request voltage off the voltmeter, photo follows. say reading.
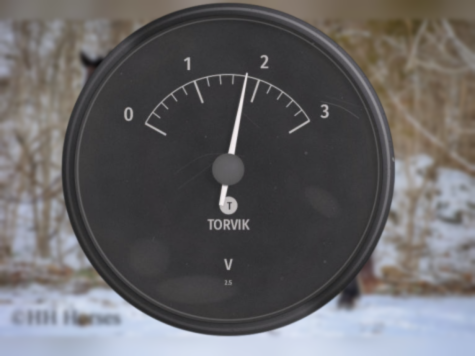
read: 1.8 V
